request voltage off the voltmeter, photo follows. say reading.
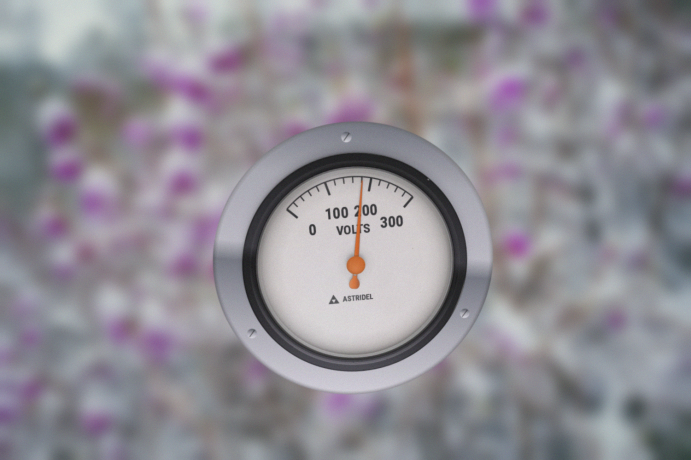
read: 180 V
